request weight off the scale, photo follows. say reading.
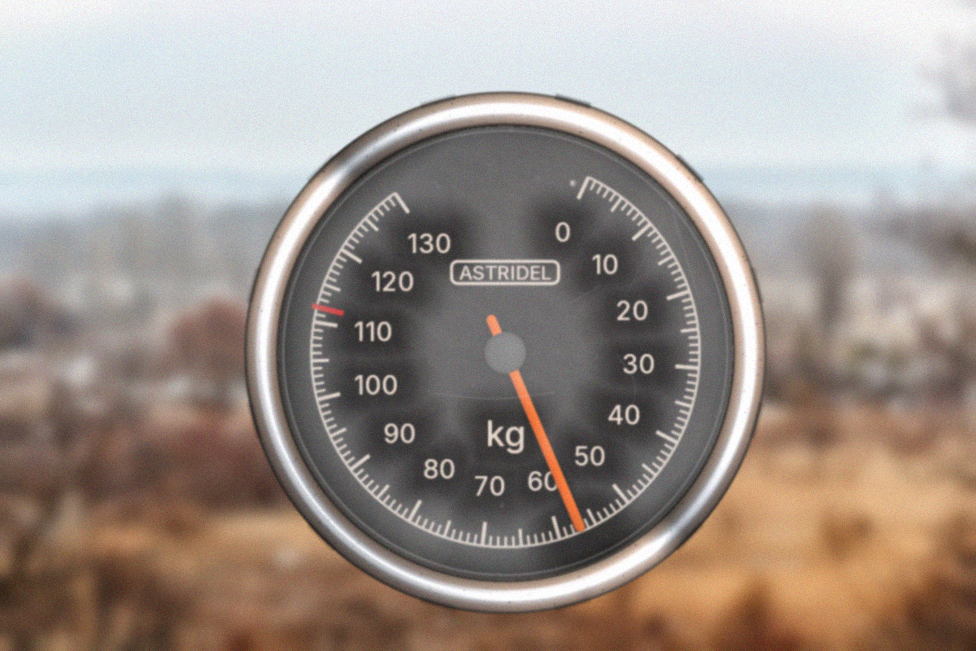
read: 57 kg
